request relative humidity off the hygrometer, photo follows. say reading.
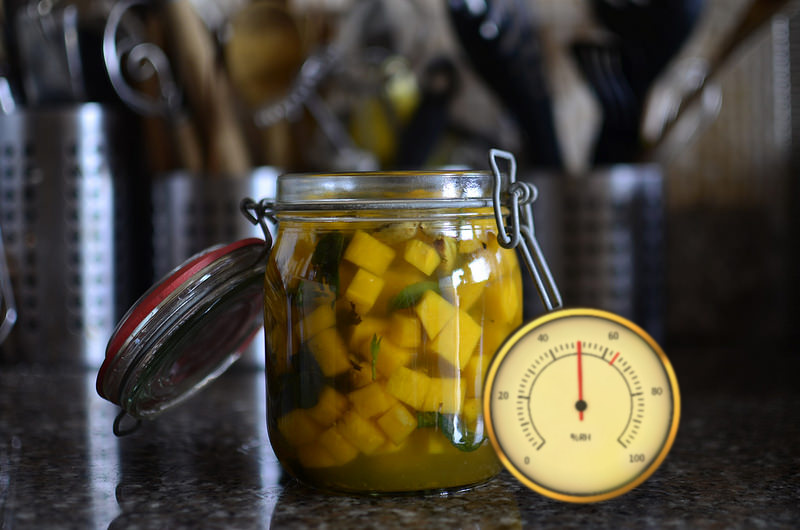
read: 50 %
